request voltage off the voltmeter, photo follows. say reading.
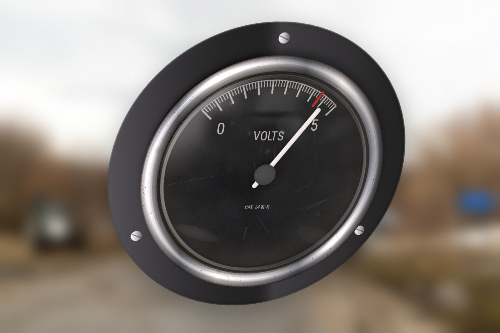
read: 4.5 V
